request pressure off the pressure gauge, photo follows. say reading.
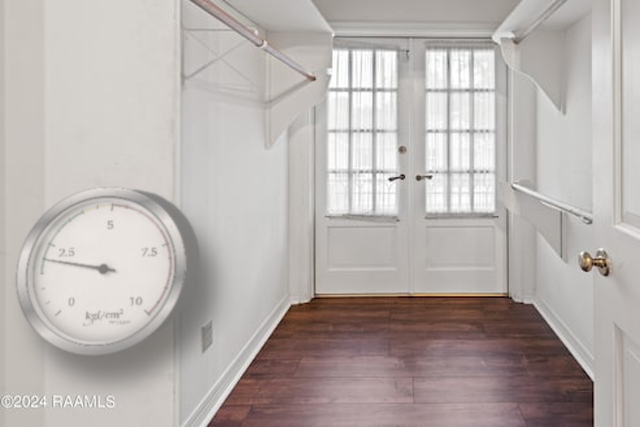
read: 2 kg/cm²
